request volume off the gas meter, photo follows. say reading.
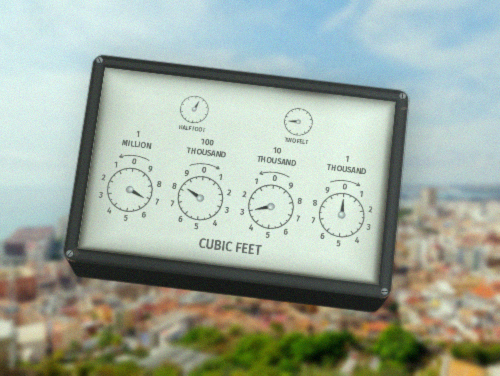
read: 683000 ft³
